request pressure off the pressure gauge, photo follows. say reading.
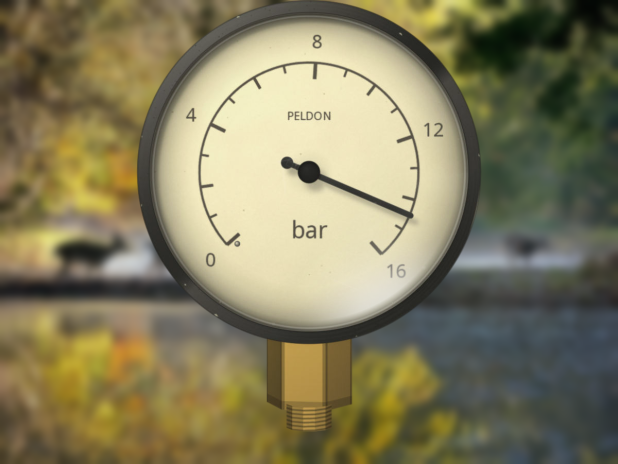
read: 14.5 bar
